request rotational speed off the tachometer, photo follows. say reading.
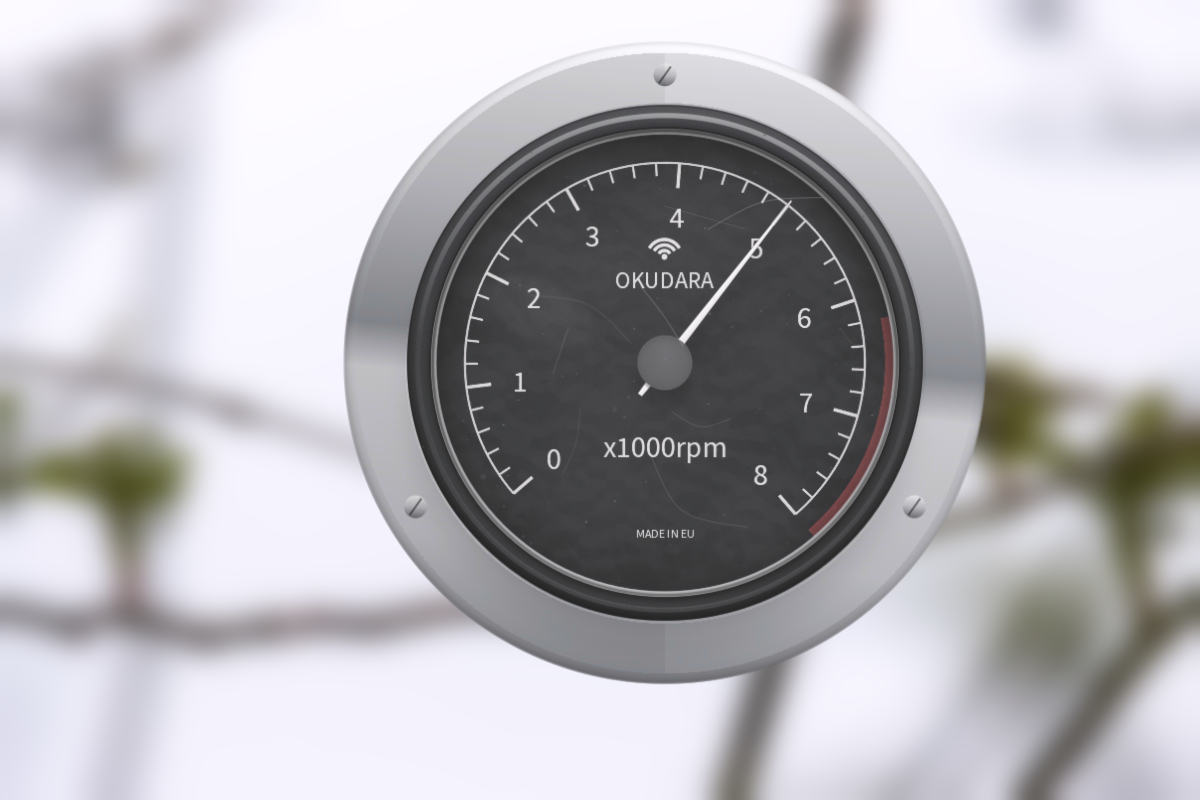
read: 5000 rpm
